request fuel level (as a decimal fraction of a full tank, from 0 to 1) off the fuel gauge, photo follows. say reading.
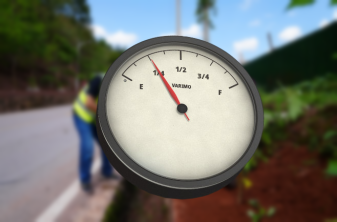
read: 0.25
